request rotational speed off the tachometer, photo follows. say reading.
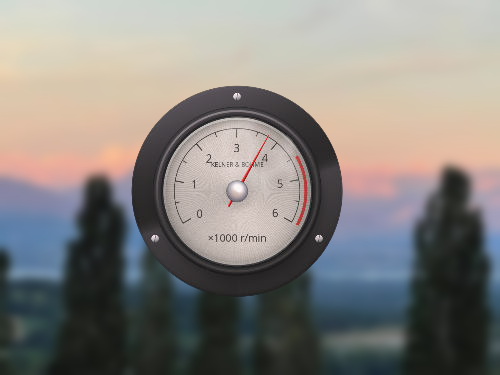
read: 3750 rpm
